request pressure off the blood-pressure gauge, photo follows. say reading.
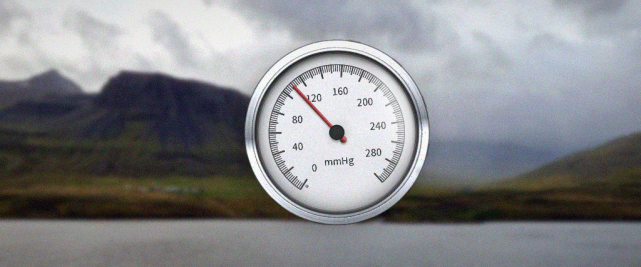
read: 110 mmHg
